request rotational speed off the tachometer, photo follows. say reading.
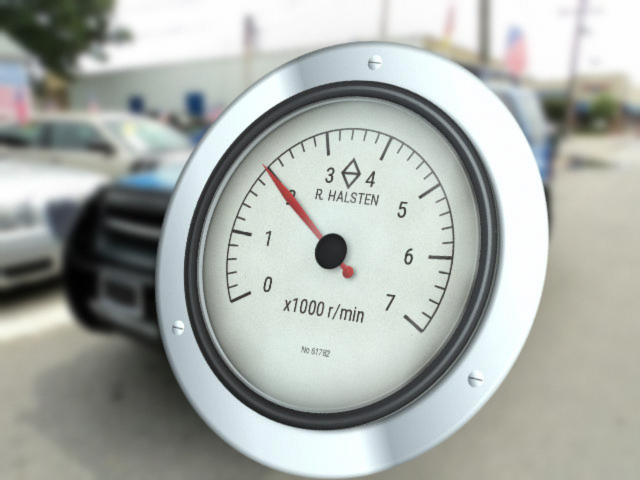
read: 2000 rpm
